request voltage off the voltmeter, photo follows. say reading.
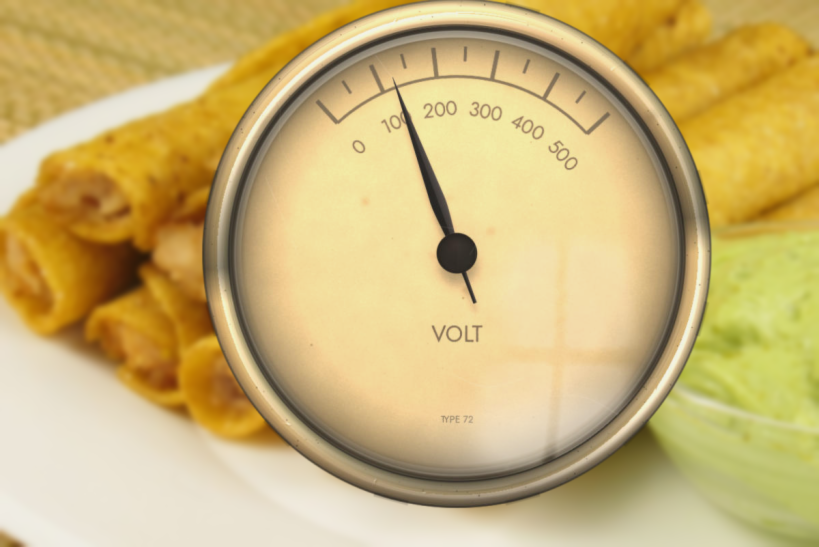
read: 125 V
